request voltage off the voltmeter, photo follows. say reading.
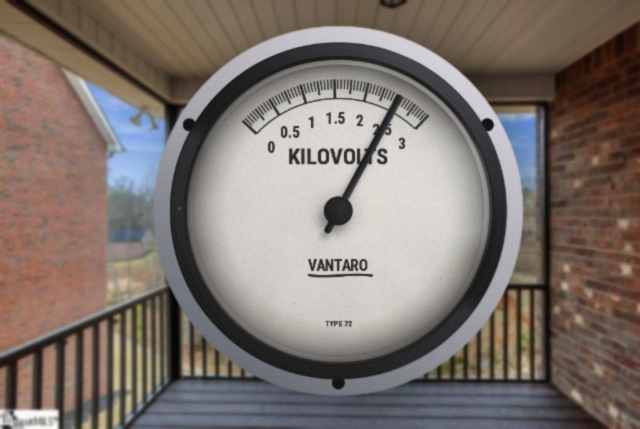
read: 2.5 kV
